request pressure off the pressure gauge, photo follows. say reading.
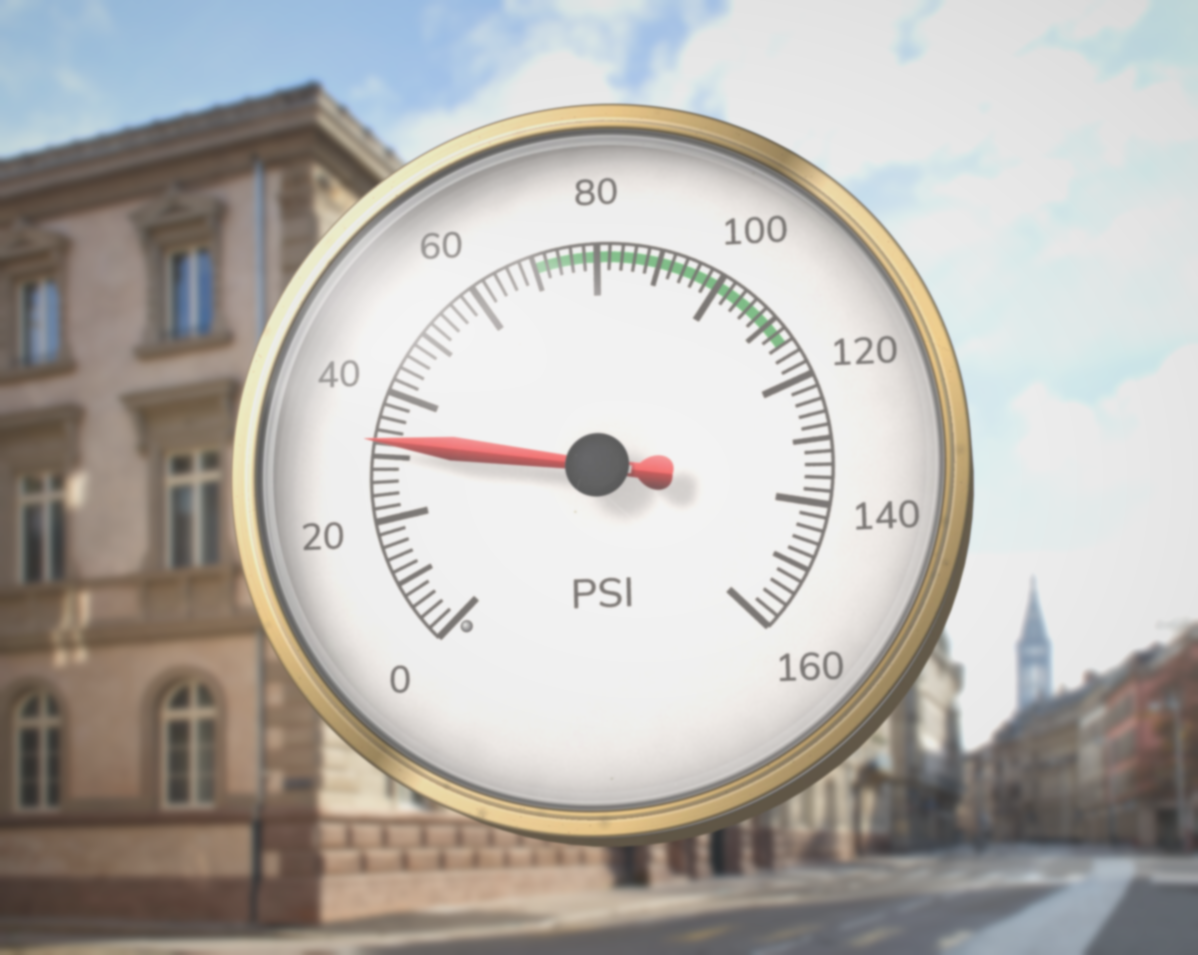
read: 32 psi
